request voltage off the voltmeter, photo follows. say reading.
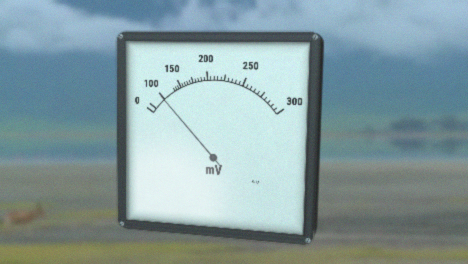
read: 100 mV
